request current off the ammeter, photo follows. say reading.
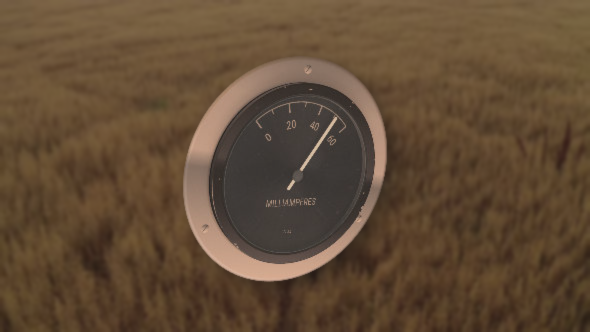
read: 50 mA
